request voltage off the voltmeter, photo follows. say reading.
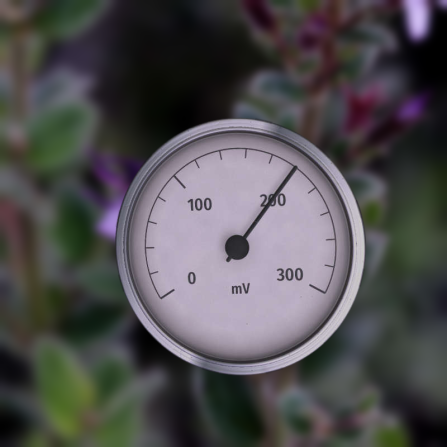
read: 200 mV
